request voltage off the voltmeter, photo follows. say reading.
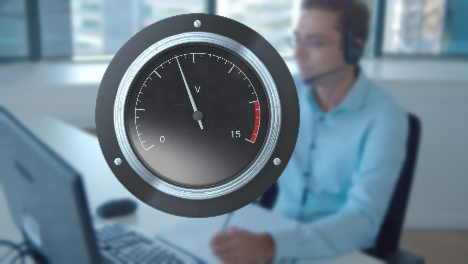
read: 6.5 V
